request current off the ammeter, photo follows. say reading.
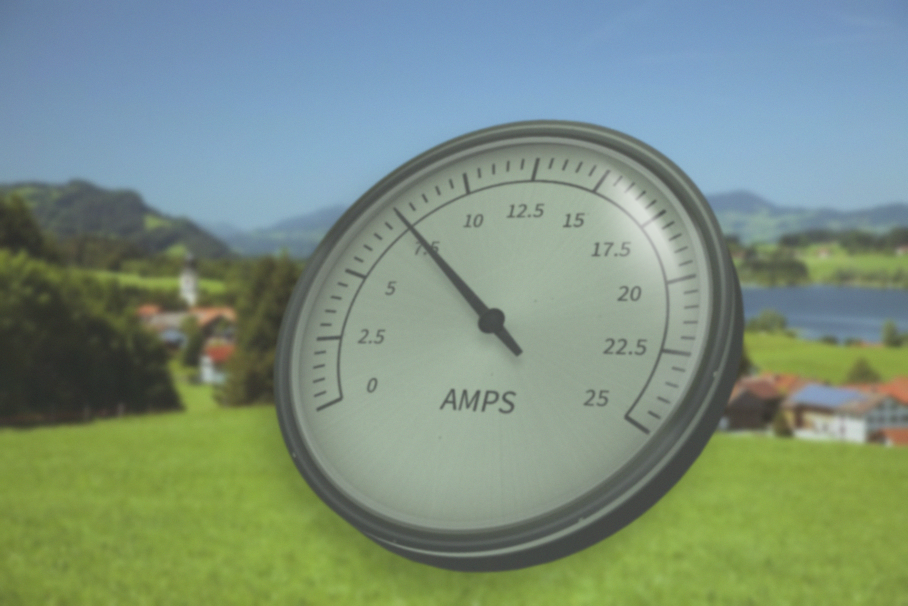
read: 7.5 A
